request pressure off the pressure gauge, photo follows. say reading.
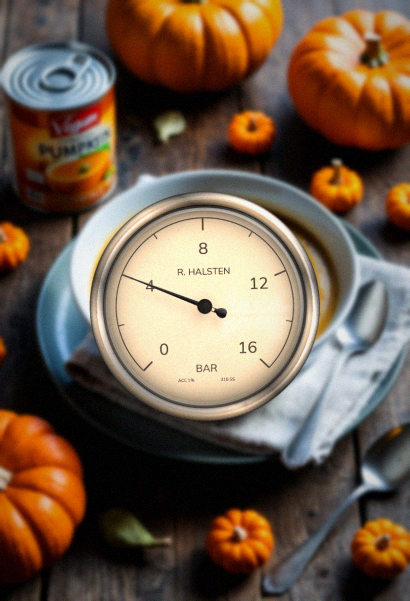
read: 4 bar
